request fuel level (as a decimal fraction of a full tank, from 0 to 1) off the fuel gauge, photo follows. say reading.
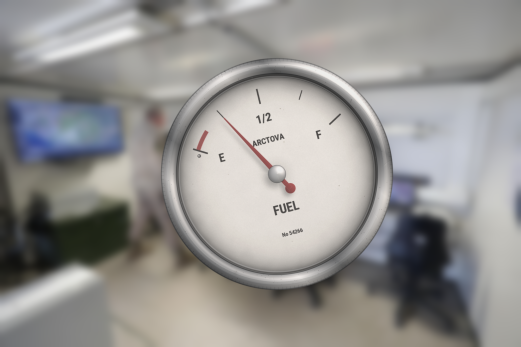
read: 0.25
